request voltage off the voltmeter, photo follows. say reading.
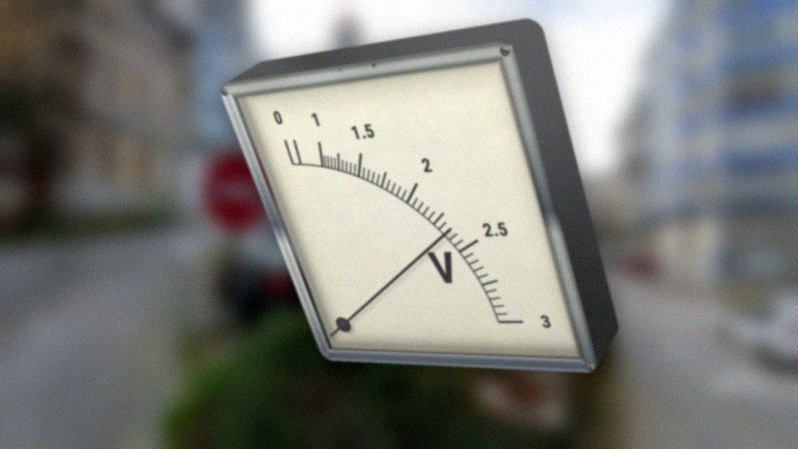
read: 2.35 V
